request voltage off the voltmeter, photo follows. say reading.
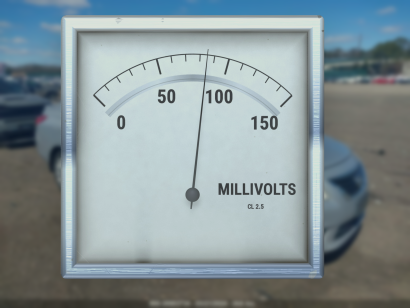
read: 85 mV
